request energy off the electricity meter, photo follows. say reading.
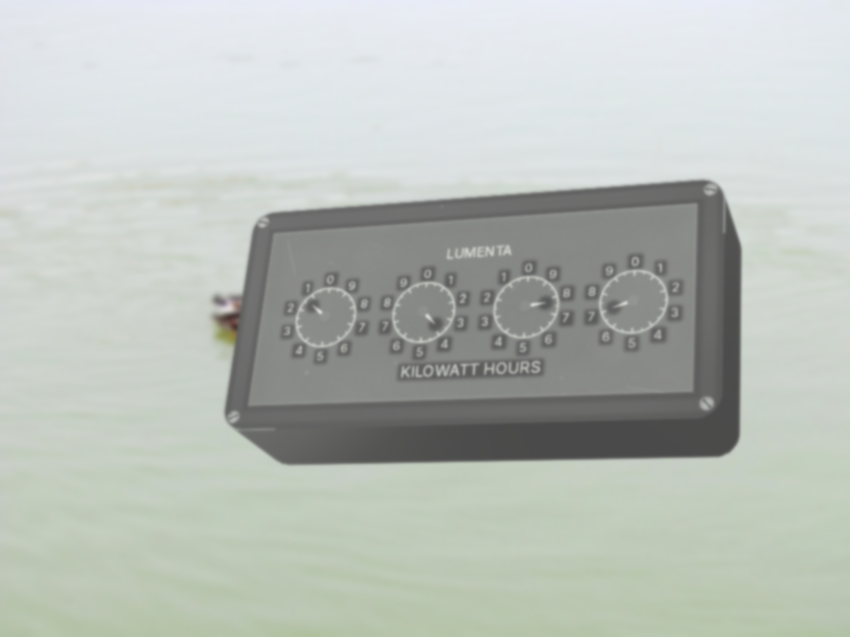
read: 1377 kWh
